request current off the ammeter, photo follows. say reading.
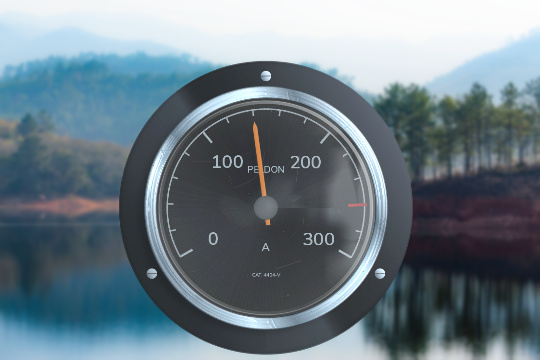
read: 140 A
